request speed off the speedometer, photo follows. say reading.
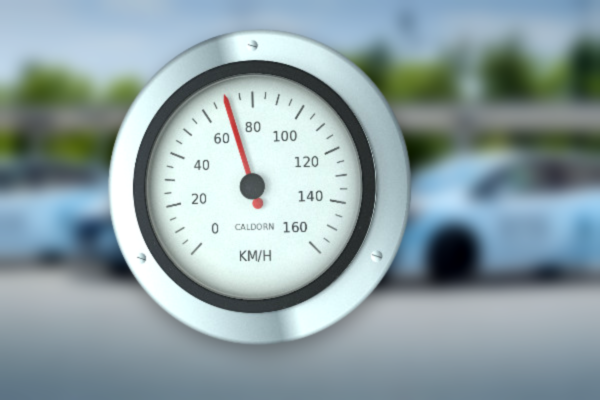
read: 70 km/h
